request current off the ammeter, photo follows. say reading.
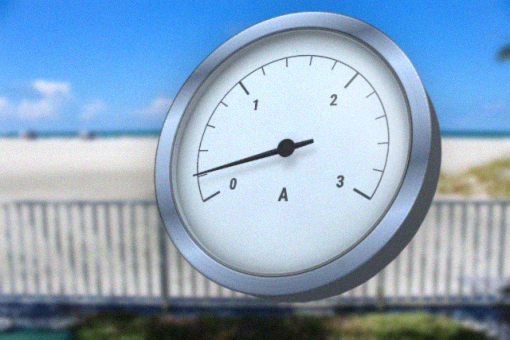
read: 0.2 A
